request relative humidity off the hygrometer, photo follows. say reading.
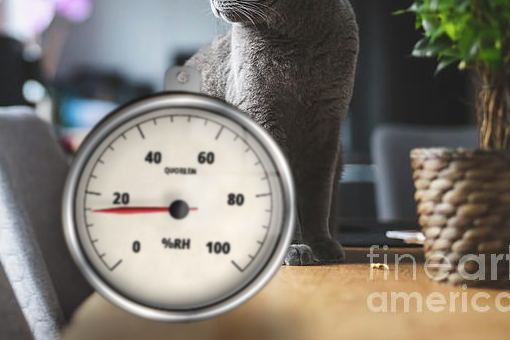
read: 16 %
